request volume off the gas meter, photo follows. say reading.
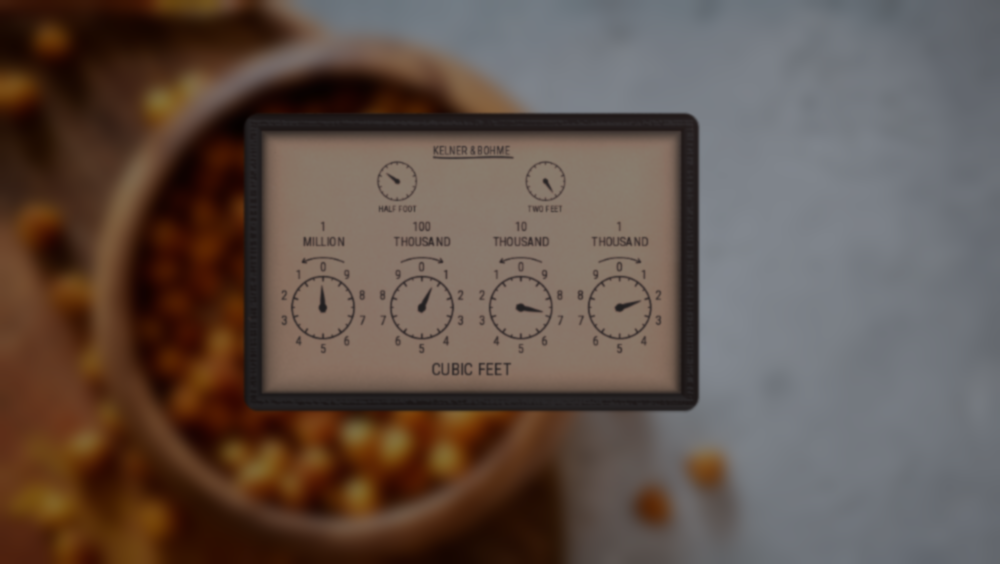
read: 7200 ft³
